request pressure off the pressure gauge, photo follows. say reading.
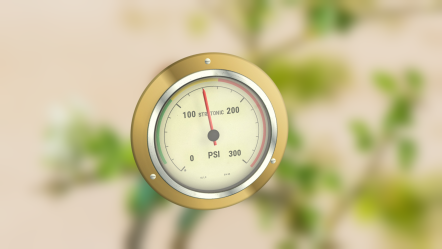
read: 140 psi
